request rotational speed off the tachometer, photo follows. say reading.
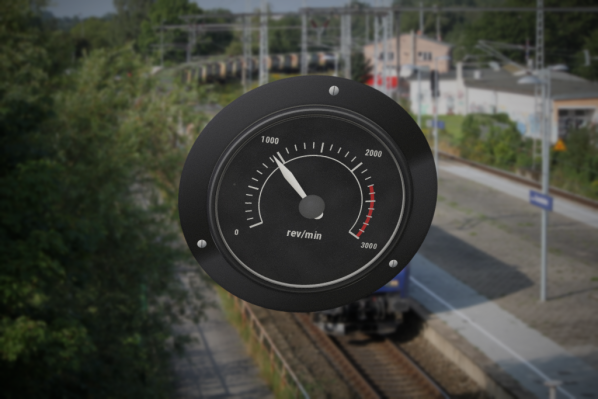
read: 950 rpm
